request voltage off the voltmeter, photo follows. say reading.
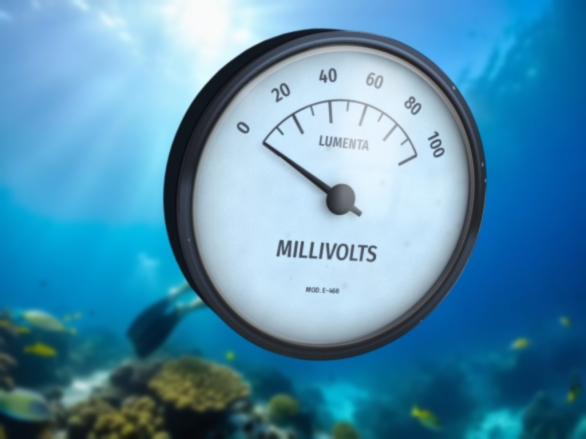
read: 0 mV
